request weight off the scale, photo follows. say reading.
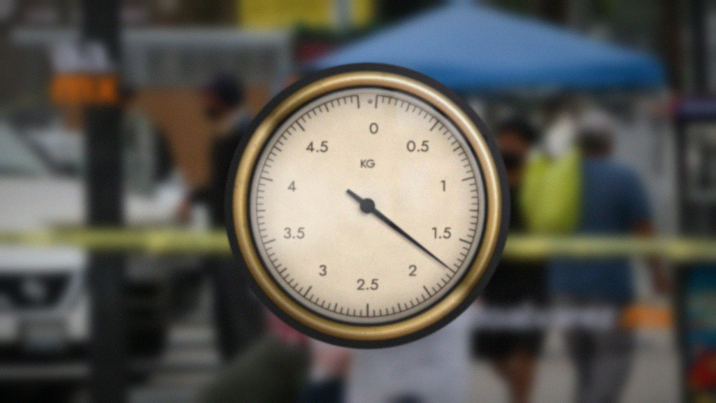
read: 1.75 kg
